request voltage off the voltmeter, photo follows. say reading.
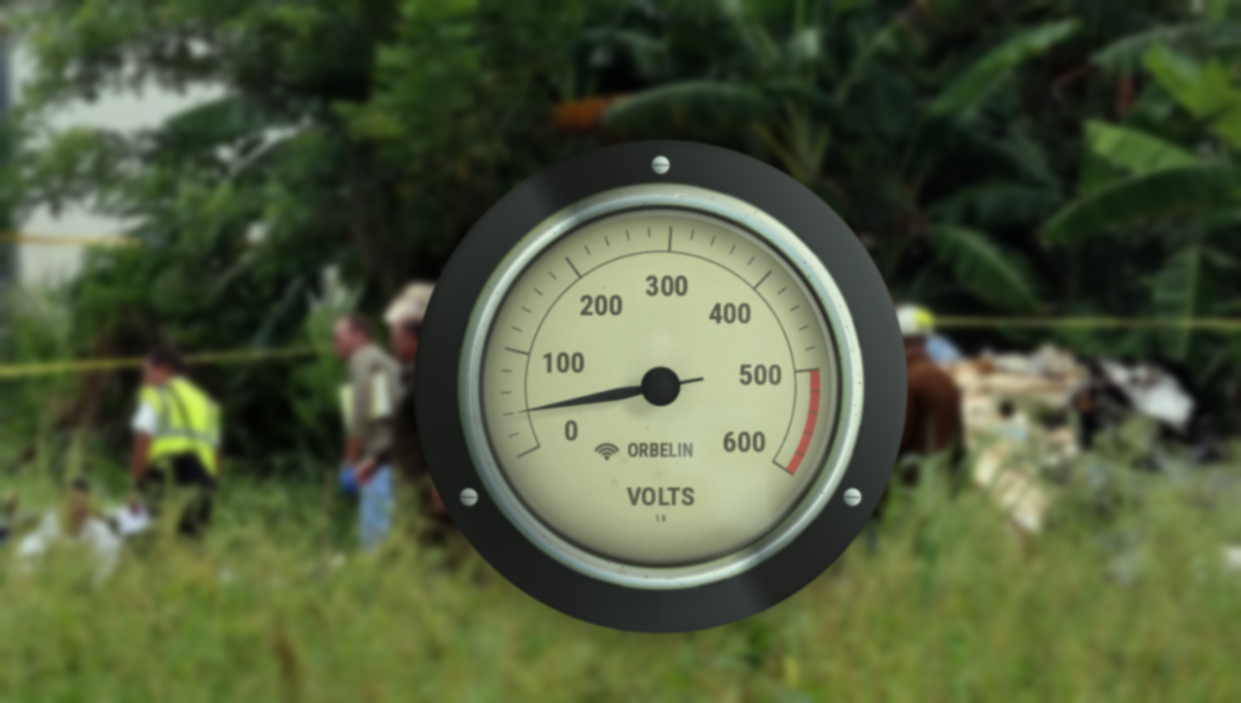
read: 40 V
